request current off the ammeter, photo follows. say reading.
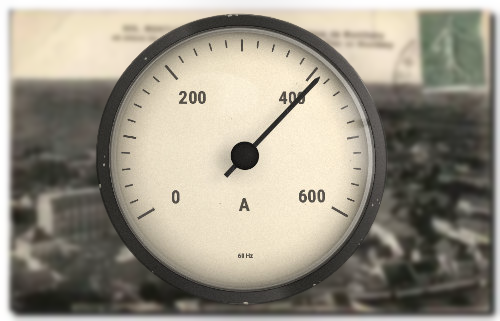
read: 410 A
